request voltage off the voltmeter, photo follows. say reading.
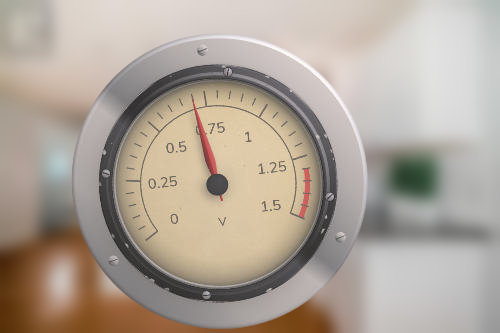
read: 0.7 V
